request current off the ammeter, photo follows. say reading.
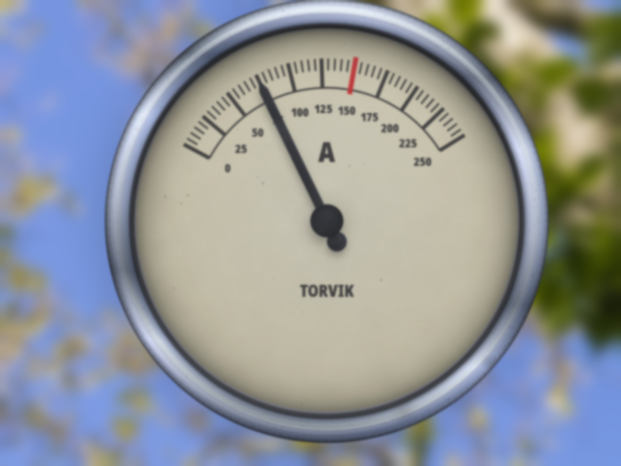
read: 75 A
